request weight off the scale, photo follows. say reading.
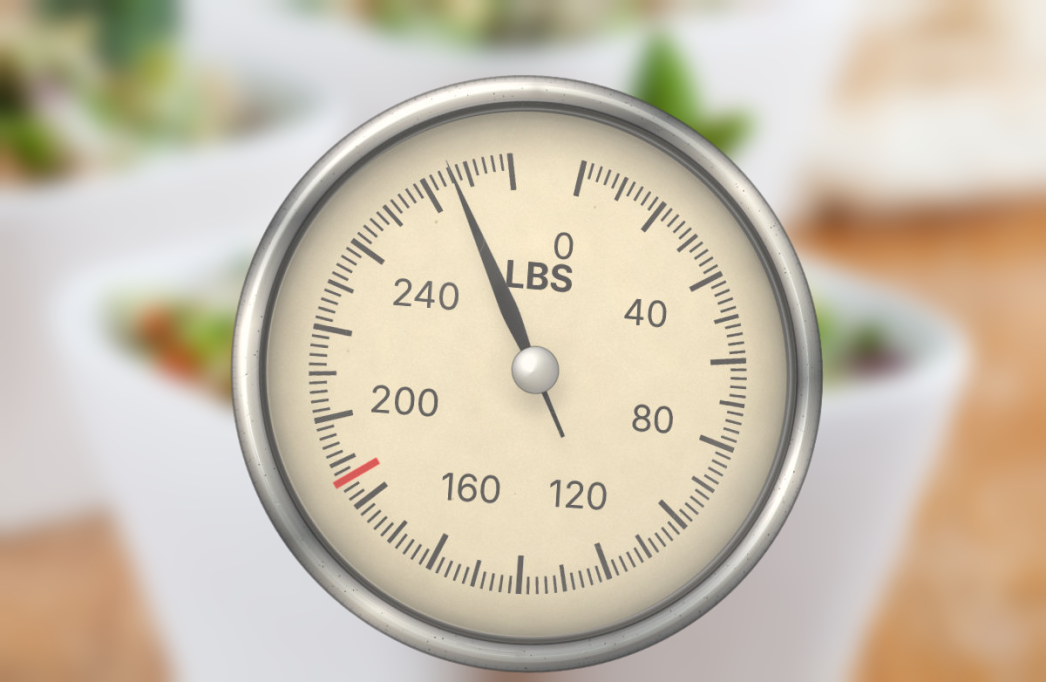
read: 266 lb
